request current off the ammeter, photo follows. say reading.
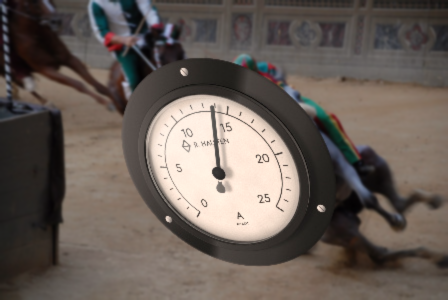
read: 14 A
